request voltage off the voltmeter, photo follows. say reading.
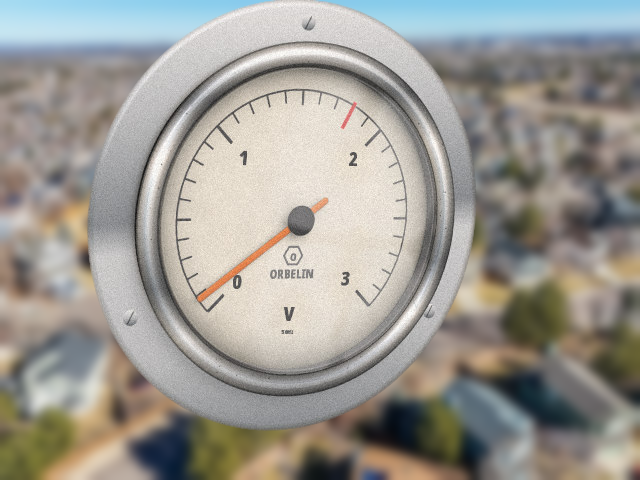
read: 0.1 V
